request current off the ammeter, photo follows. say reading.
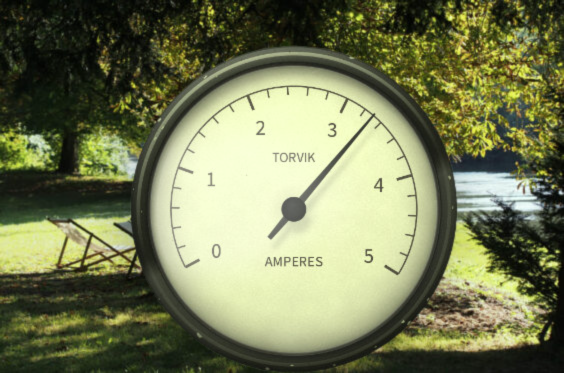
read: 3.3 A
